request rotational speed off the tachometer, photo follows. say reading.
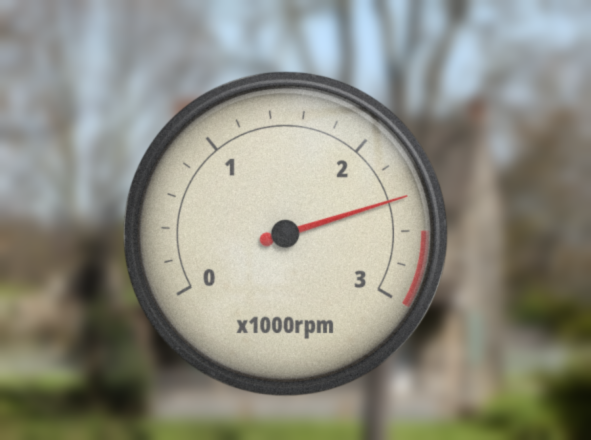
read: 2400 rpm
